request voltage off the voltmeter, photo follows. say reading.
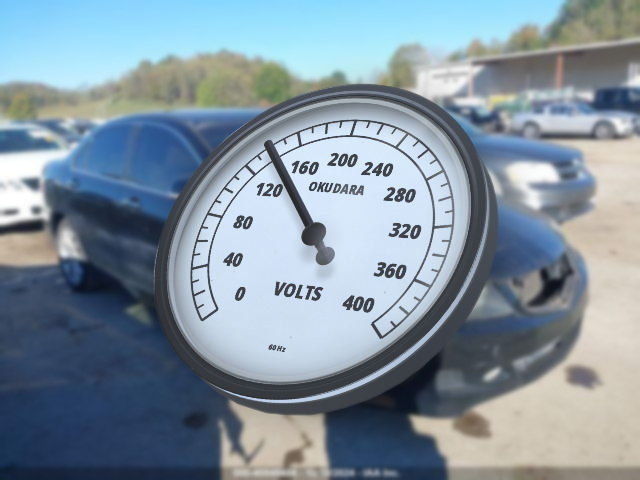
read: 140 V
